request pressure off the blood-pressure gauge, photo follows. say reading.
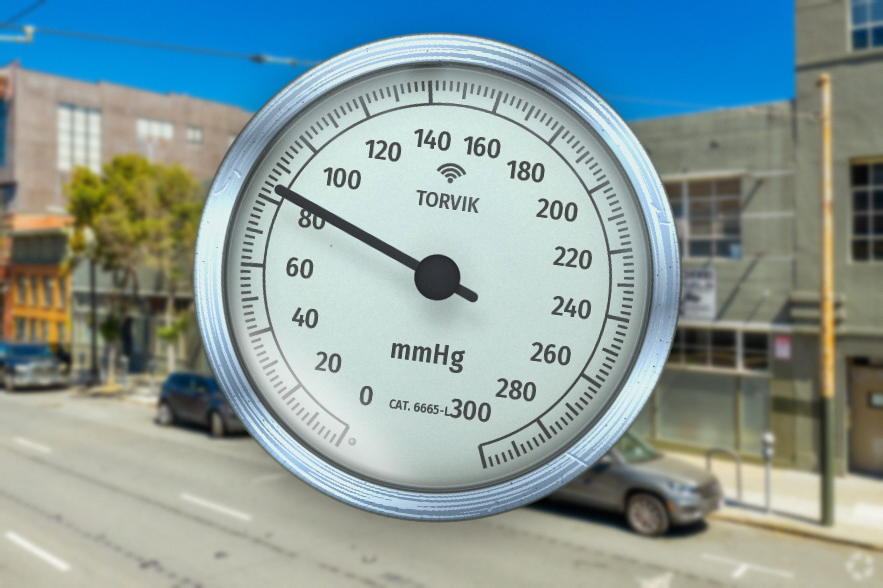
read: 84 mmHg
